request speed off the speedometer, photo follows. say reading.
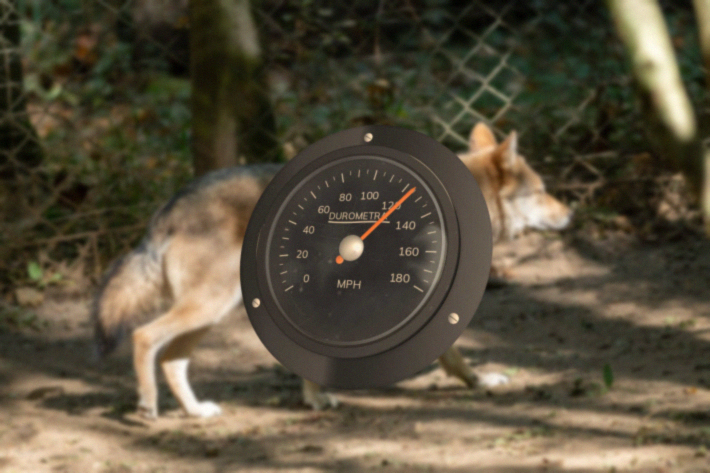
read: 125 mph
